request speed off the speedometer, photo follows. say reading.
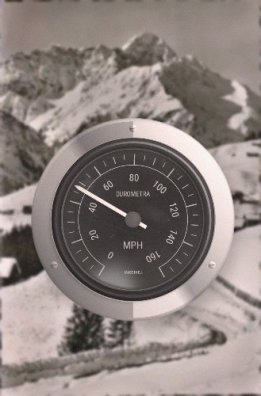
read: 47.5 mph
